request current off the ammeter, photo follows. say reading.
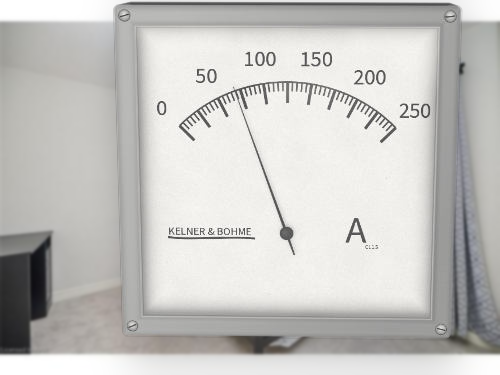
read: 70 A
